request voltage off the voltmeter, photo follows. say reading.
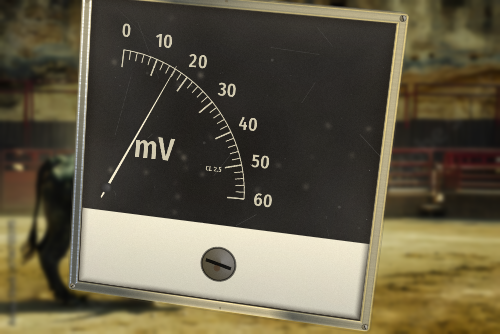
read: 16 mV
